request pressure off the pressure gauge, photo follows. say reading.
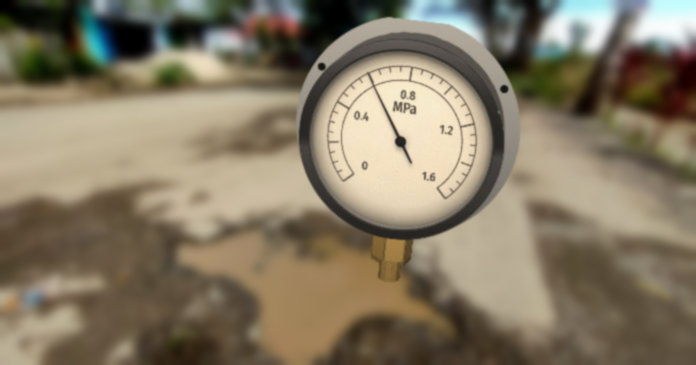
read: 0.6 MPa
